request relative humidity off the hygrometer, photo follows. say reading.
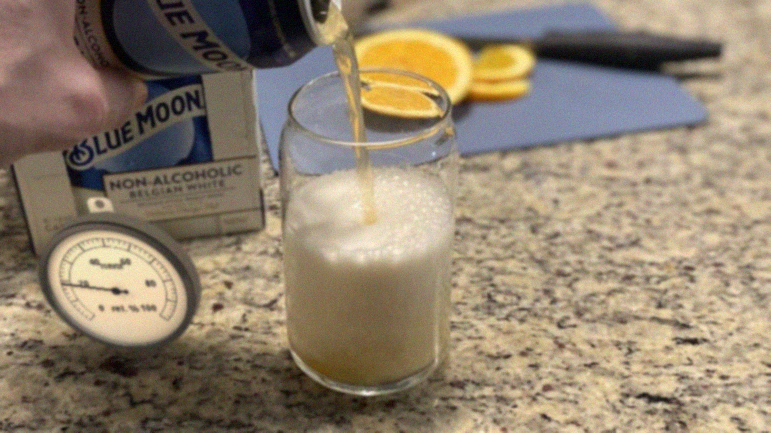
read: 20 %
